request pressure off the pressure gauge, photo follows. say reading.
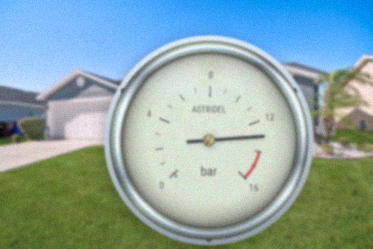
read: 13 bar
